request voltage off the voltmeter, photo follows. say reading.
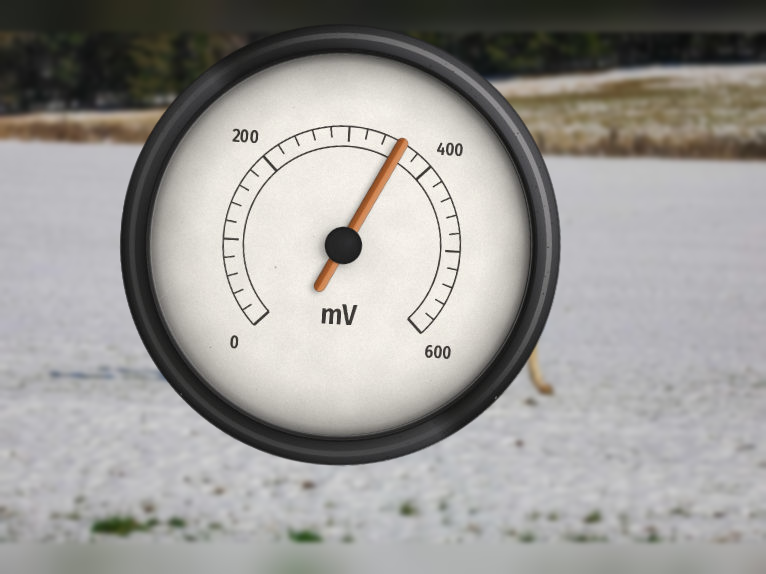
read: 360 mV
